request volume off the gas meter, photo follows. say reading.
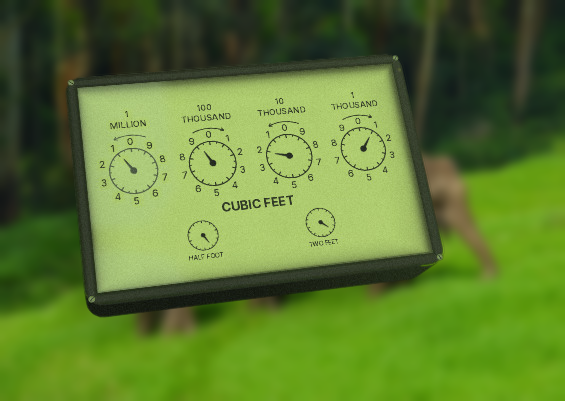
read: 92100 ft³
